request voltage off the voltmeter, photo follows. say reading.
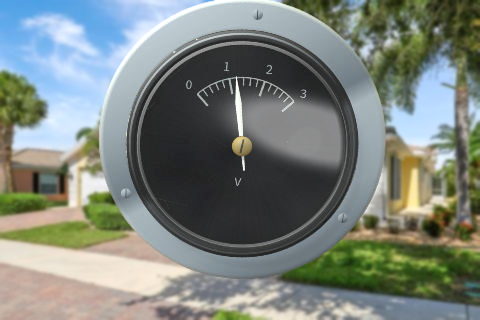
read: 1.2 V
